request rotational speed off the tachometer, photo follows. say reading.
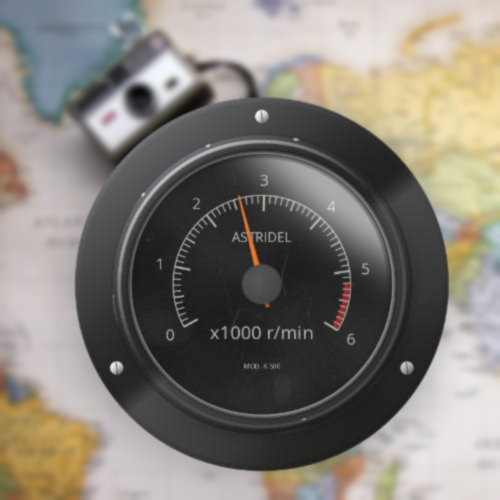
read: 2600 rpm
